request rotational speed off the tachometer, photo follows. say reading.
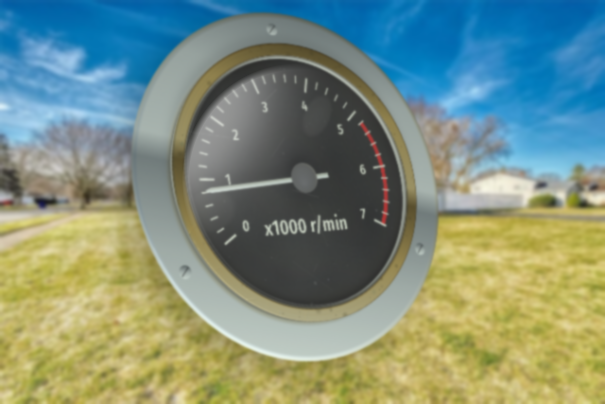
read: 800 rpm
